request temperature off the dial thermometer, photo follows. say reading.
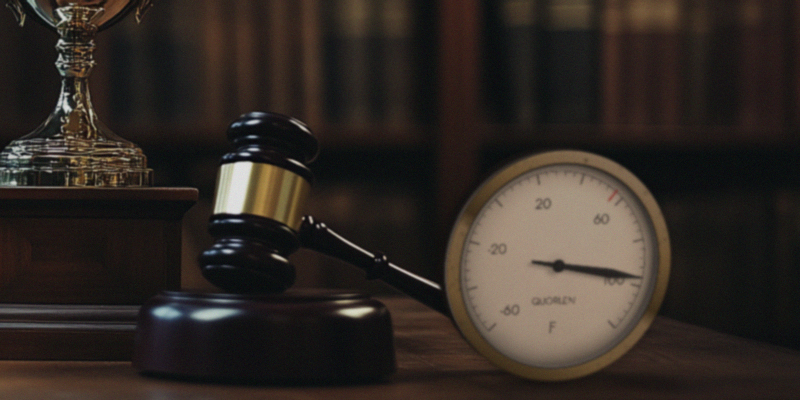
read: 96 °F
